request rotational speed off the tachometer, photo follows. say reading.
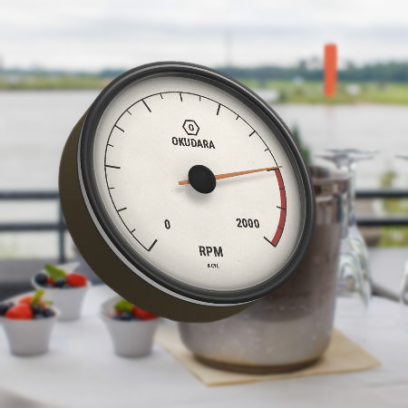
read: 1600 rpm
